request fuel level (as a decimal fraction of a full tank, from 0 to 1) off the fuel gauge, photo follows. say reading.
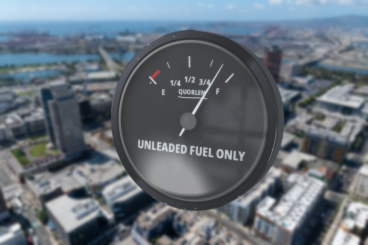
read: 0.875
